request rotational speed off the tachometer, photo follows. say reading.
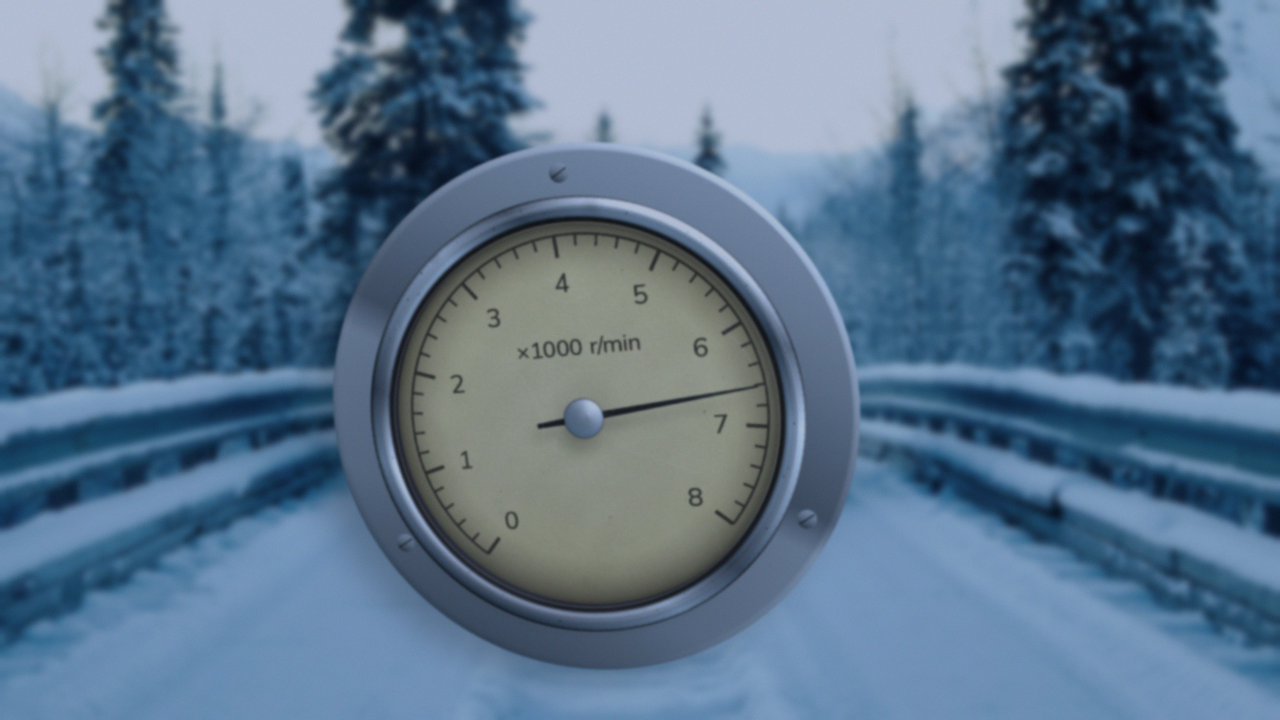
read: 6600 rpm
